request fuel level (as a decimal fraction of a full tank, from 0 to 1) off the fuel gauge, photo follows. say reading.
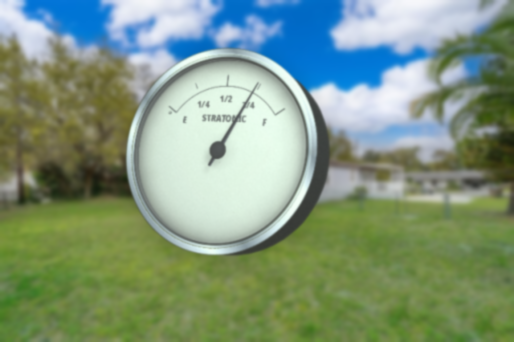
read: 0.75
